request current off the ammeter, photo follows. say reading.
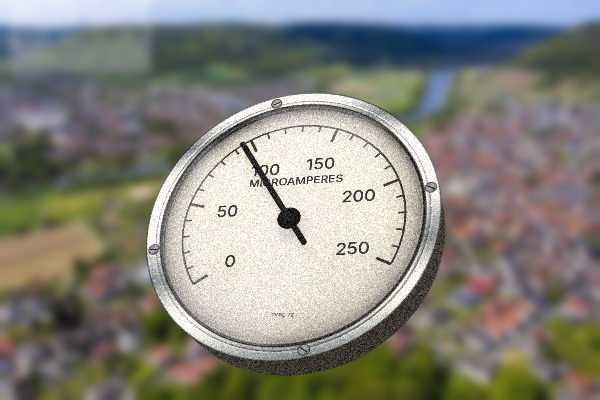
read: 95 µA
